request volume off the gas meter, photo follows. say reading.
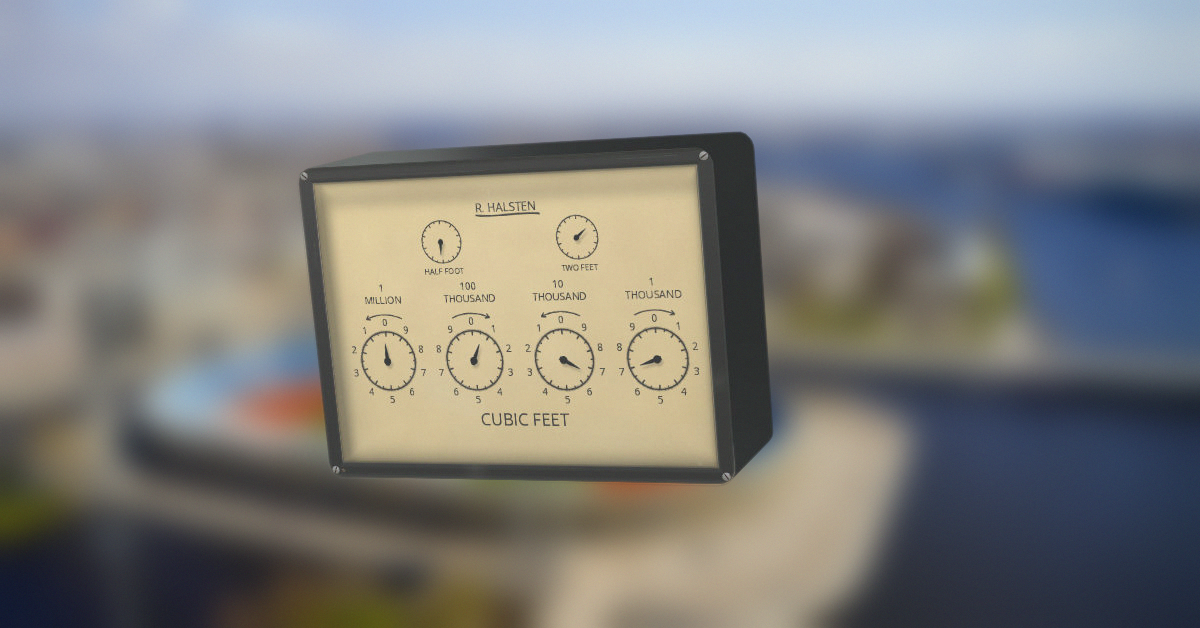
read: 6700 ft³
